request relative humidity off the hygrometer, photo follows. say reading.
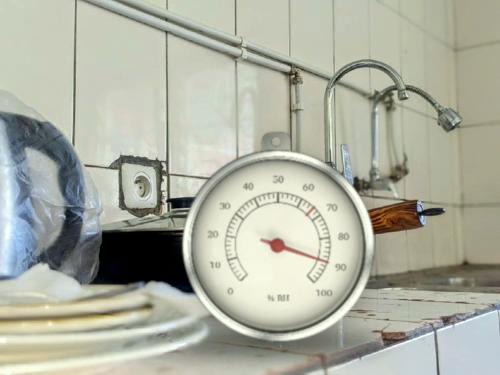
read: 90 %
